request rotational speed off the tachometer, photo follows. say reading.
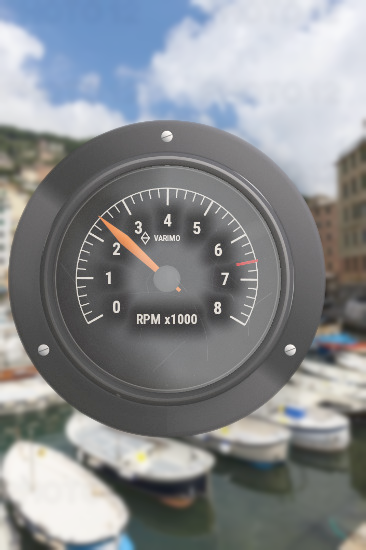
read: 2400 rpm
